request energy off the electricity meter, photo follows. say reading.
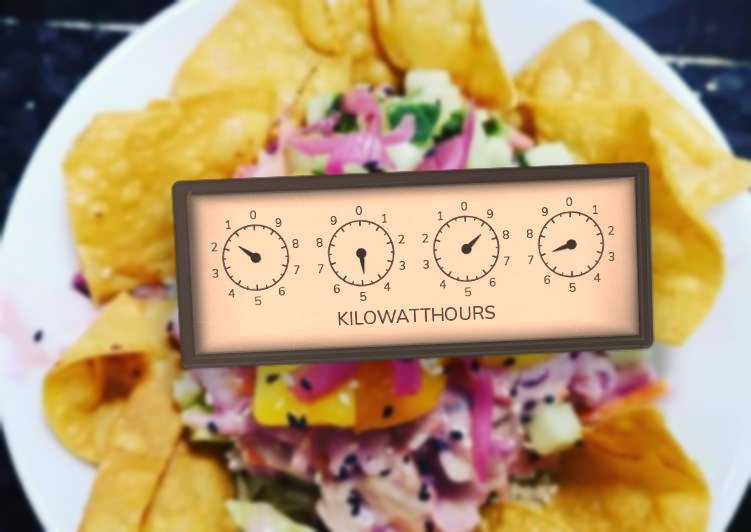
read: 1487 kWh
